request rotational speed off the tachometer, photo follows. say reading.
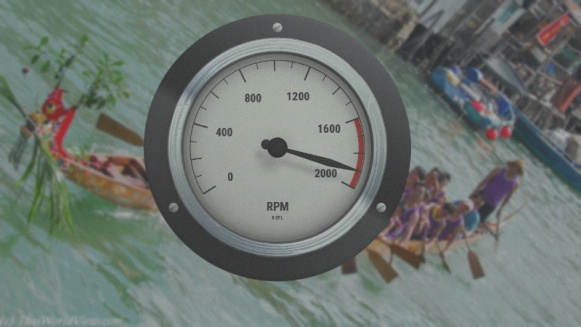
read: 1900 rpm
